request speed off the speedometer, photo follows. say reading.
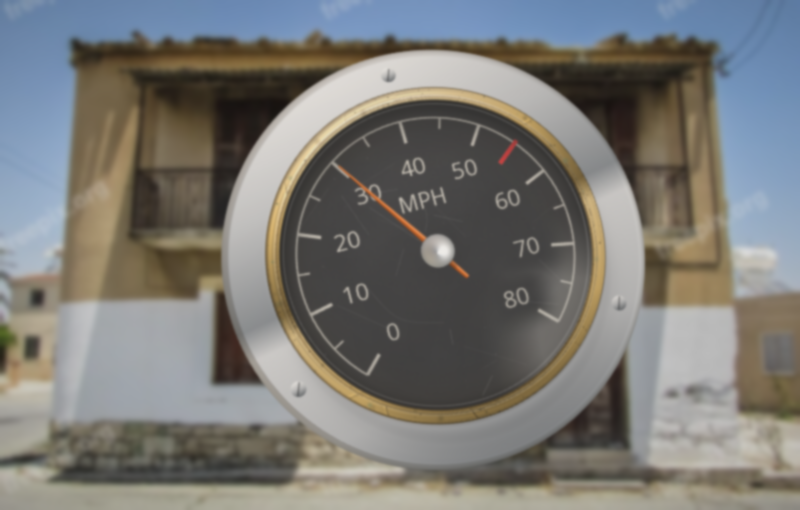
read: 30 mph
